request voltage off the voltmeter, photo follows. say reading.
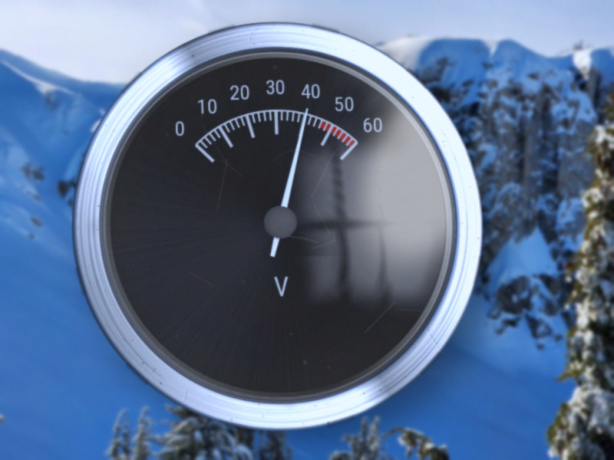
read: 40 V
